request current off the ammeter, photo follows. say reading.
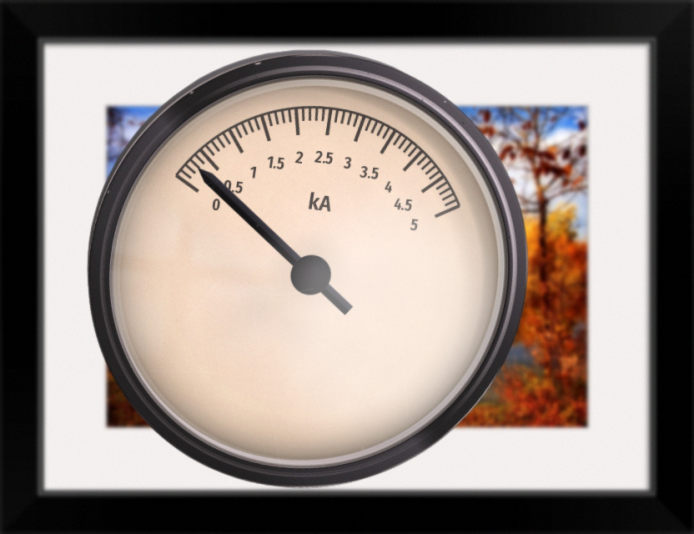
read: 0.3 kA
